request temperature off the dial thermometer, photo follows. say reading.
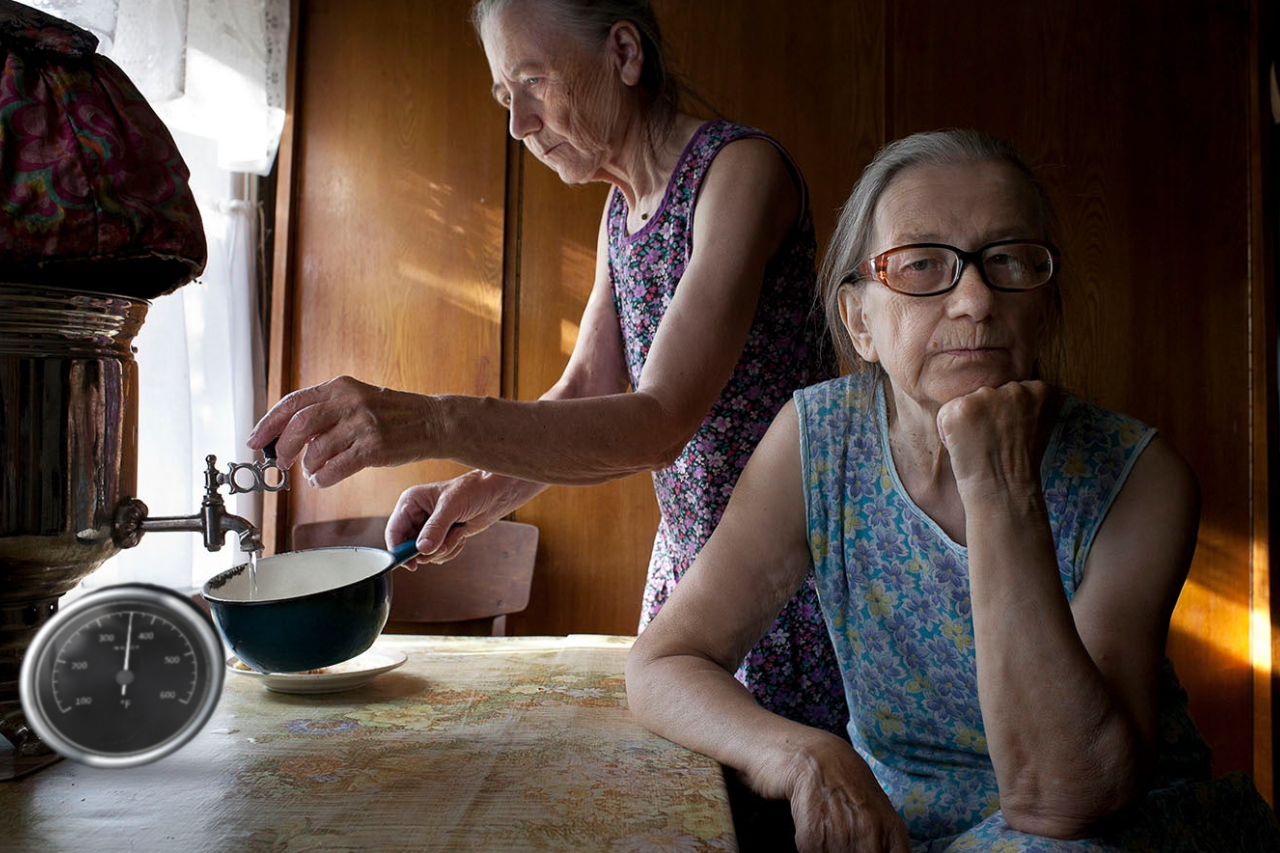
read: 360 °F
